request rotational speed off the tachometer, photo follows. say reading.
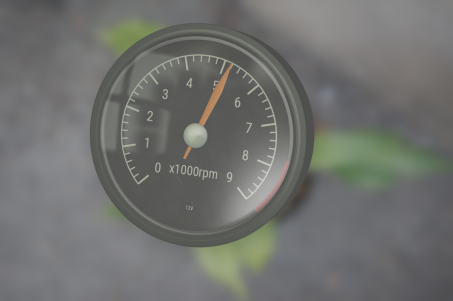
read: 5200 rpm
